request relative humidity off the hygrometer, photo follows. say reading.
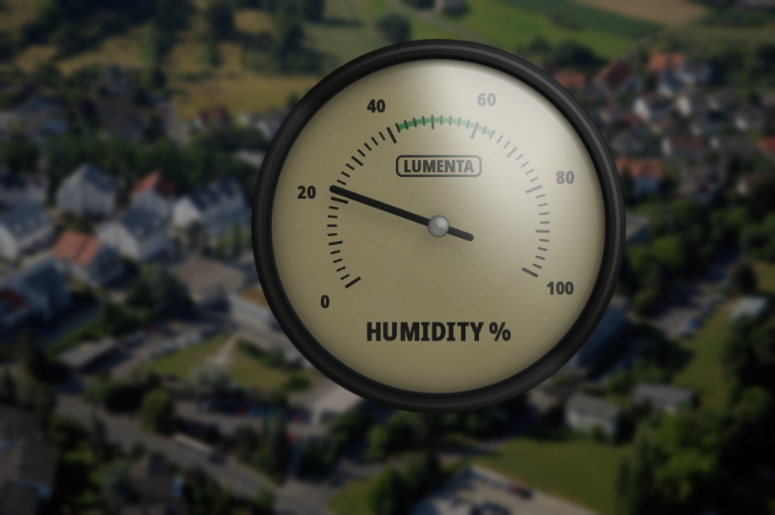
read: 22 %
